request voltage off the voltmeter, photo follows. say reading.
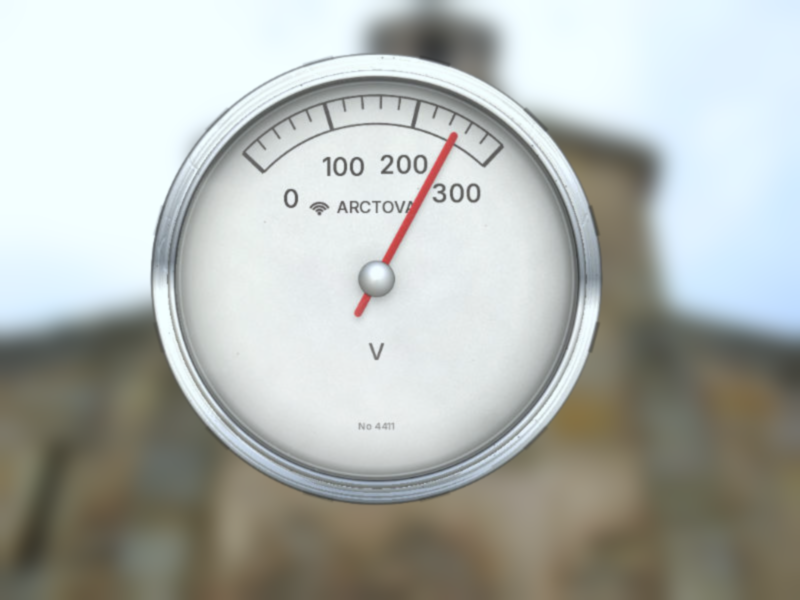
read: 250 V
